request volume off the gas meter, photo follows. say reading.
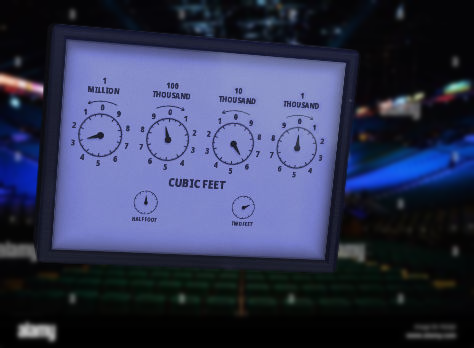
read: 296000 ft³
